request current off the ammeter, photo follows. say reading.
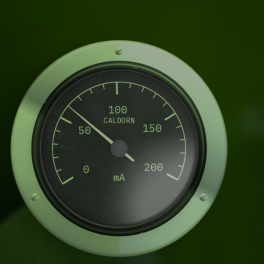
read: 60 mA
